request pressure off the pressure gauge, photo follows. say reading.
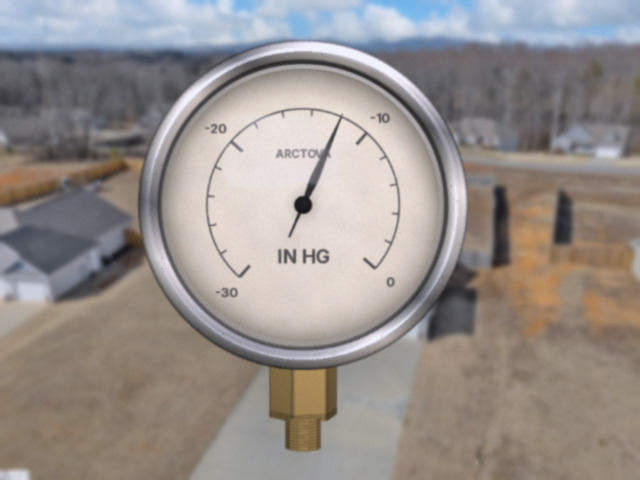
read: -12 inHg
